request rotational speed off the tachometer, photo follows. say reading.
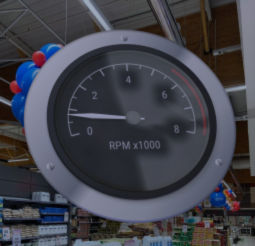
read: 750 rpm
